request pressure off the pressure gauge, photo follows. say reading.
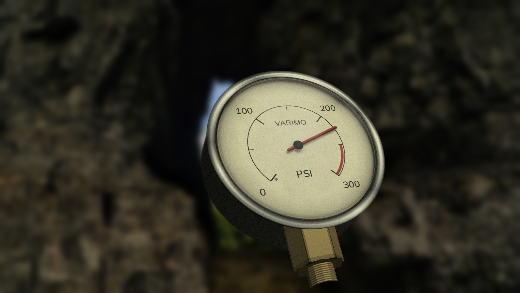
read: 225 psi
